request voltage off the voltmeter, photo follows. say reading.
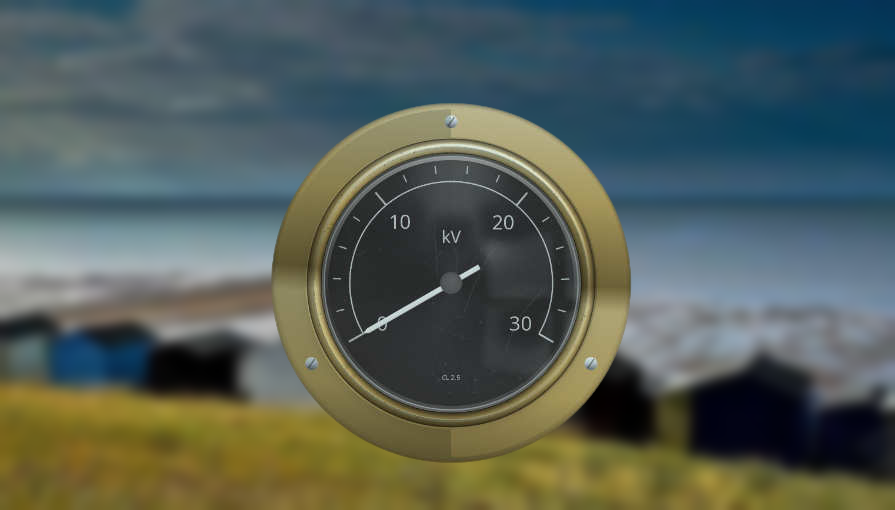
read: 0 kV
